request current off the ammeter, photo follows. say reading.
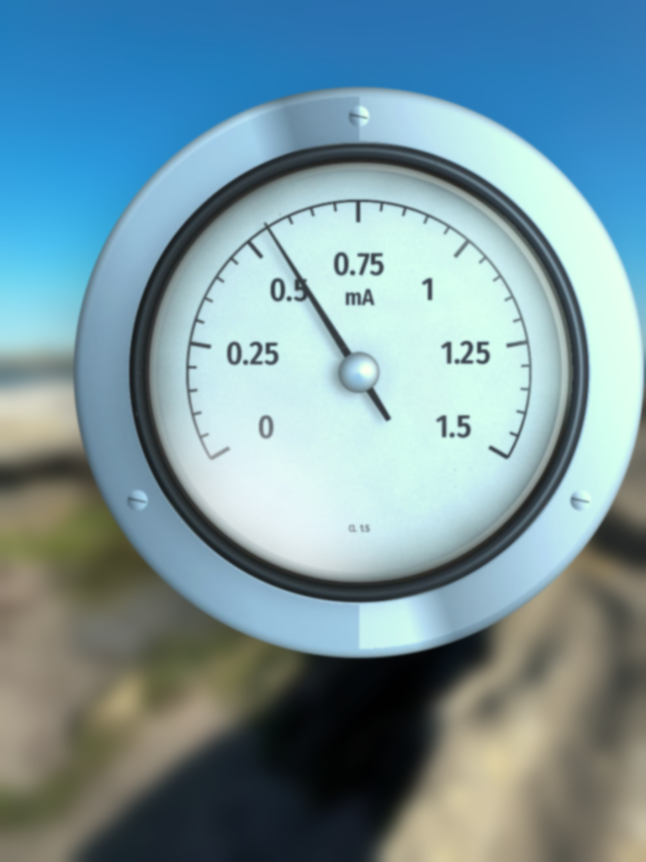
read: 0.55 mA
